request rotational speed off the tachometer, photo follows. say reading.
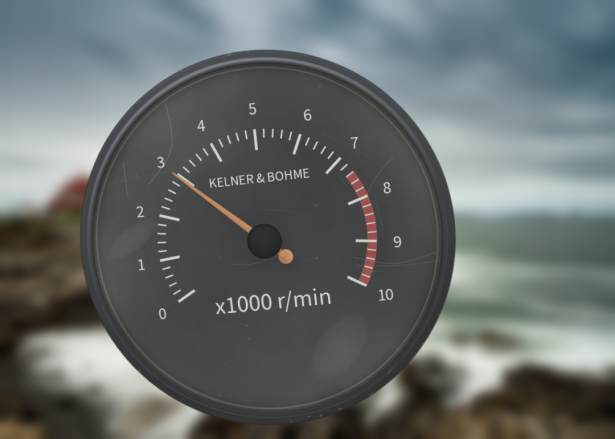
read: 3000 rpm
